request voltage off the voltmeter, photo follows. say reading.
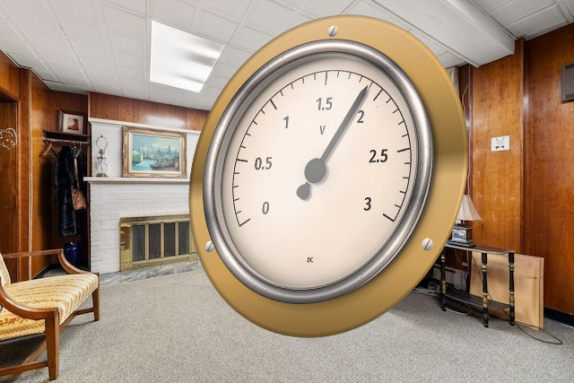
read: 1.9 V
